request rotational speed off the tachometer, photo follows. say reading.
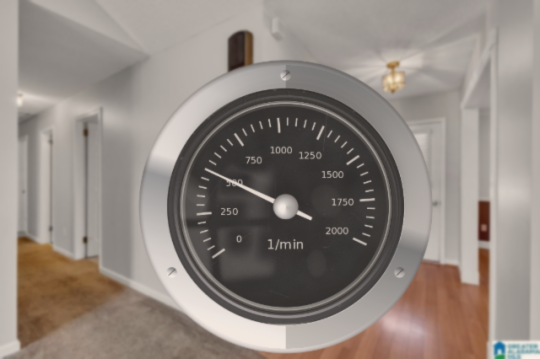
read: 500 rpm
